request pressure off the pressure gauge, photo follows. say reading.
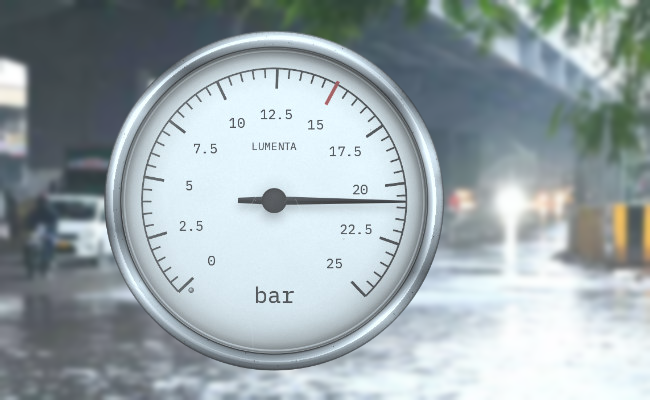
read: 20.75 bar
